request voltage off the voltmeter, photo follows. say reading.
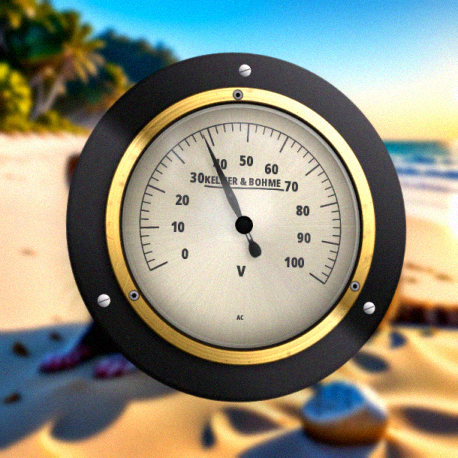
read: 38 V
